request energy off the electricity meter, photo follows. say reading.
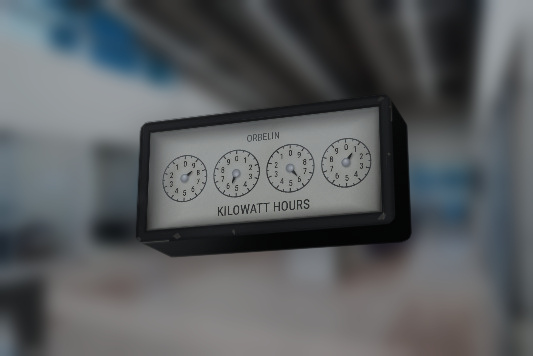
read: 8561 kWh
